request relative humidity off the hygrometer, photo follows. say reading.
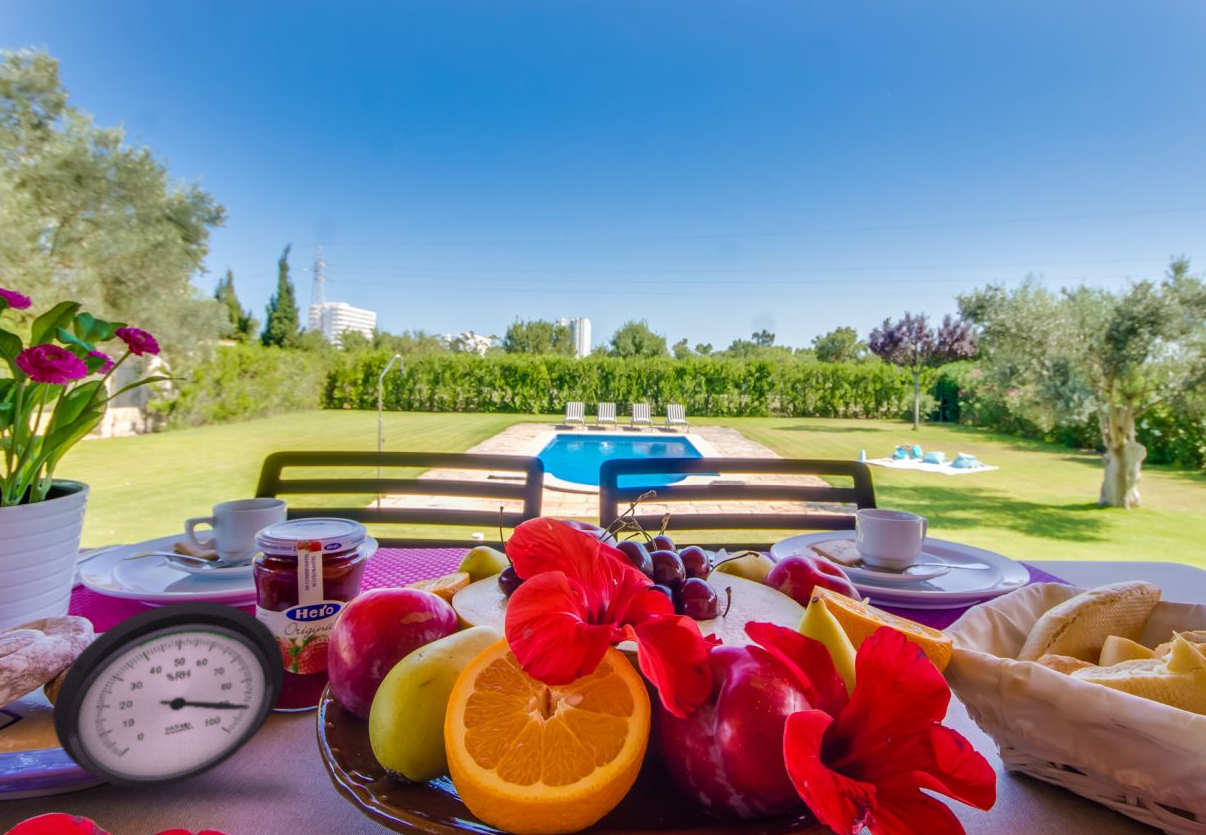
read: 90 %
